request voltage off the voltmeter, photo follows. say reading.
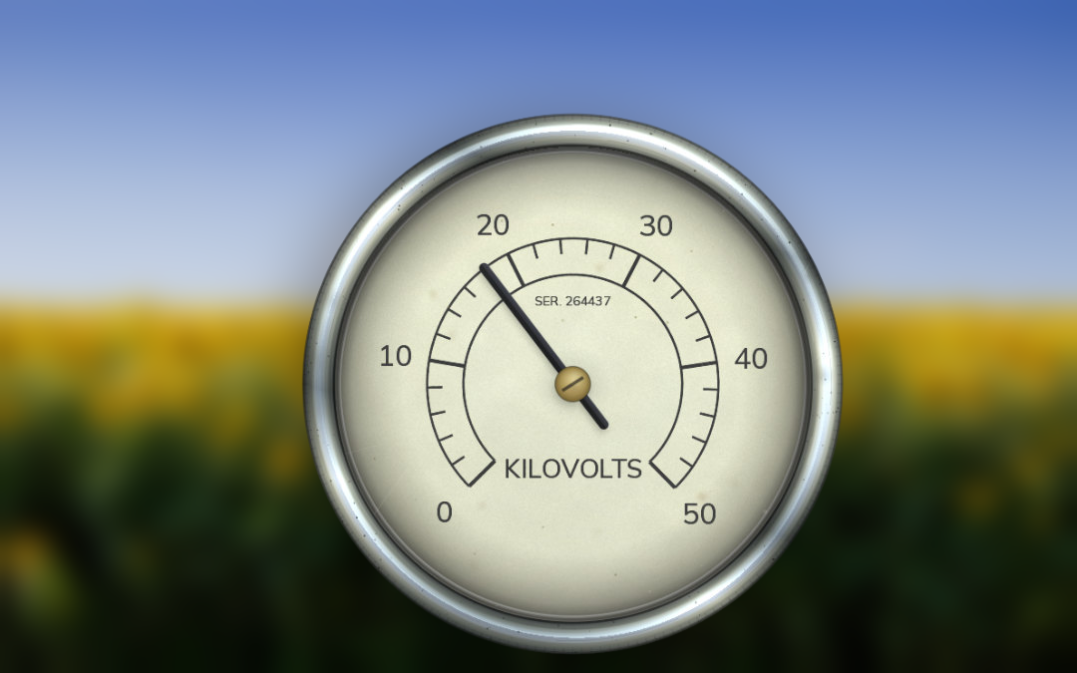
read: 18 kV
